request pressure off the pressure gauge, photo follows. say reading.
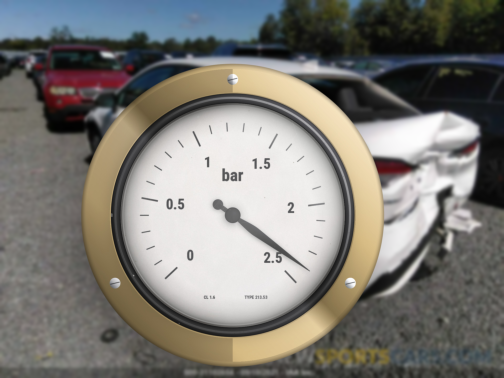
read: 2.4 bar
